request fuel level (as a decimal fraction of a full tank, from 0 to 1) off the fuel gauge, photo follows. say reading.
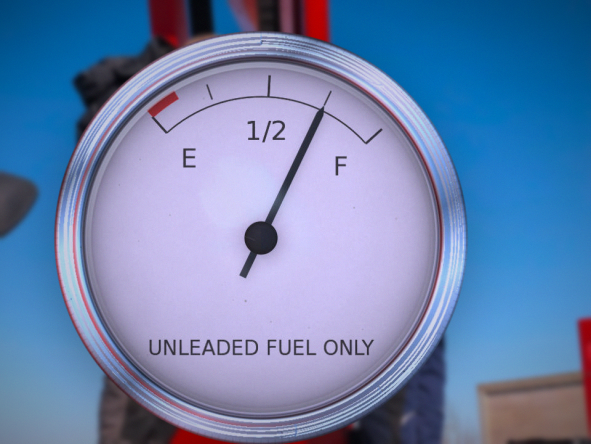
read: 0.75
